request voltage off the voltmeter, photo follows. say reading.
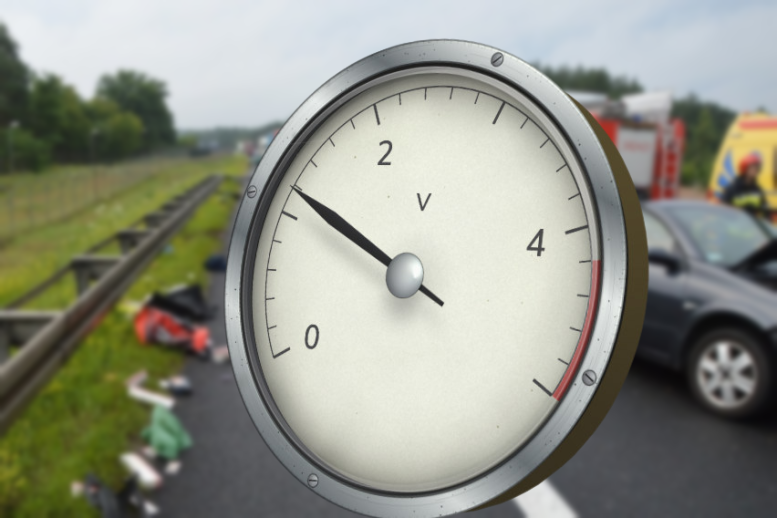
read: 1.2 V
